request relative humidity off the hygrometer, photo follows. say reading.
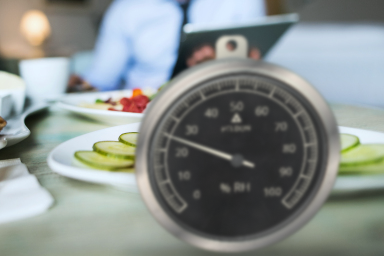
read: 25 %
